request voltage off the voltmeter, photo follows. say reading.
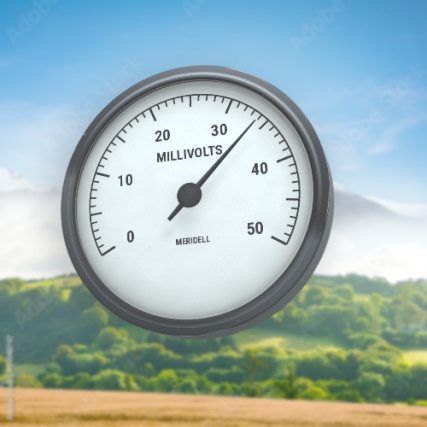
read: 34 mV
